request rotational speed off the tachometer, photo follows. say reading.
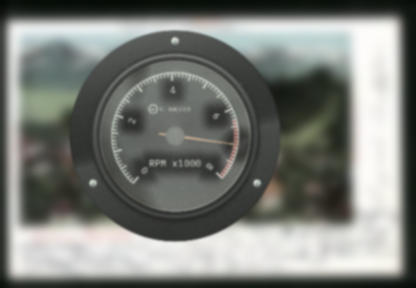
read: 7000 rpm
